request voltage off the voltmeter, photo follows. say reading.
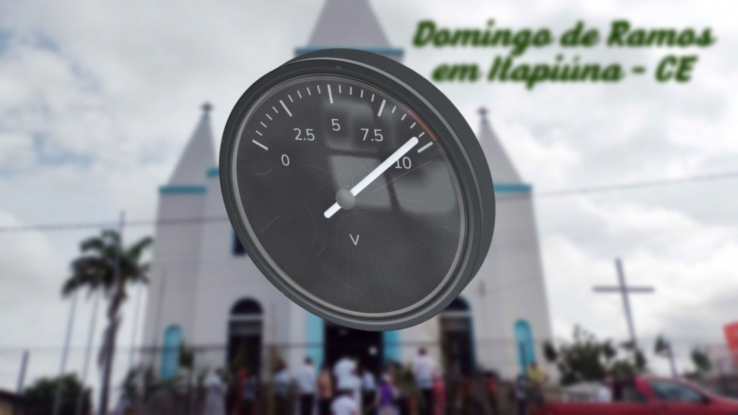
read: 9.5 V
